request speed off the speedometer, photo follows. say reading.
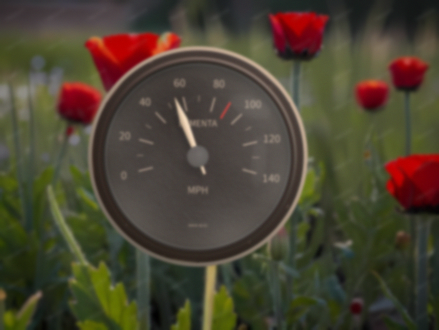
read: 55 mph
